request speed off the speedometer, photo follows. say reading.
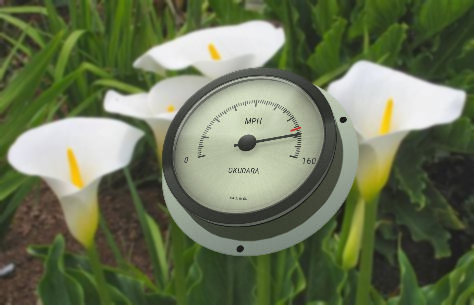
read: 140 mph
